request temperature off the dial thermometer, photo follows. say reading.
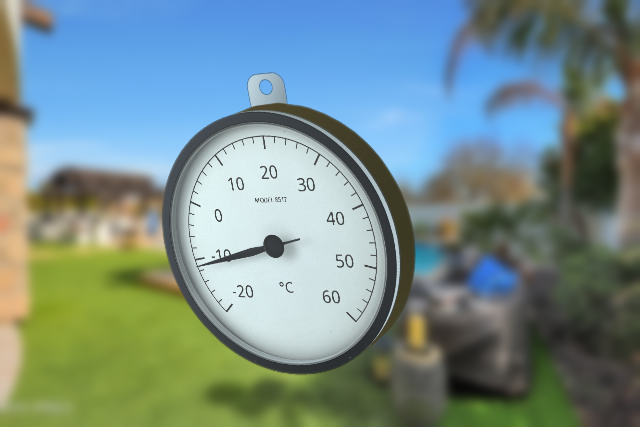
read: -11 °C
